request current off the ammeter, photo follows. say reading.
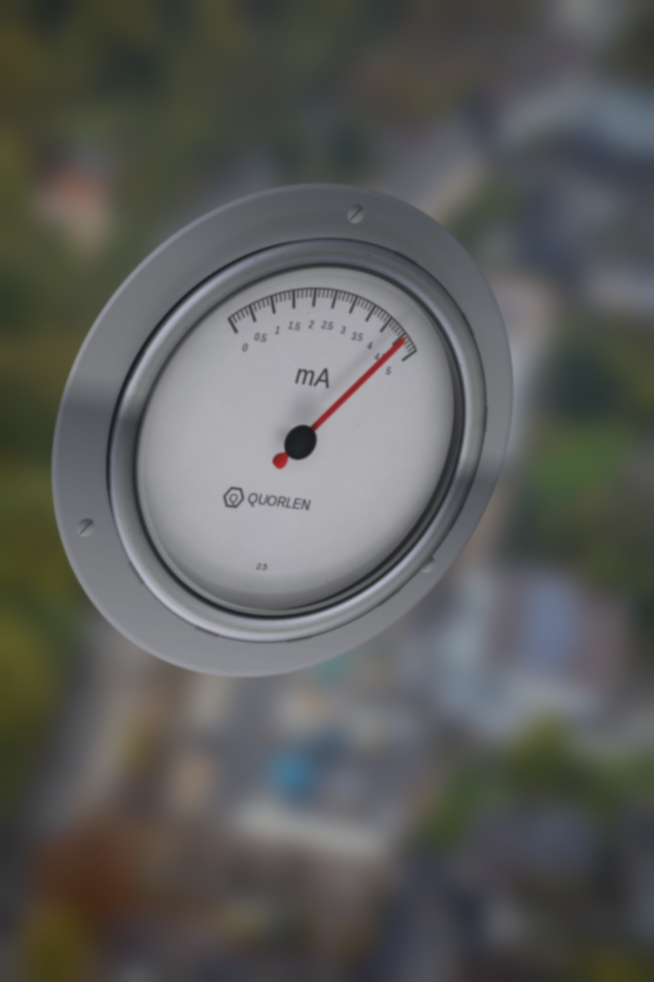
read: 4.5 mA
